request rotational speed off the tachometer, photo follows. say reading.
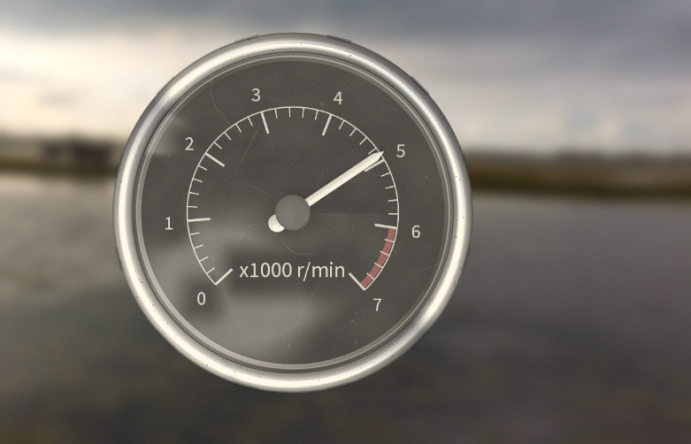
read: 4900 rpm
